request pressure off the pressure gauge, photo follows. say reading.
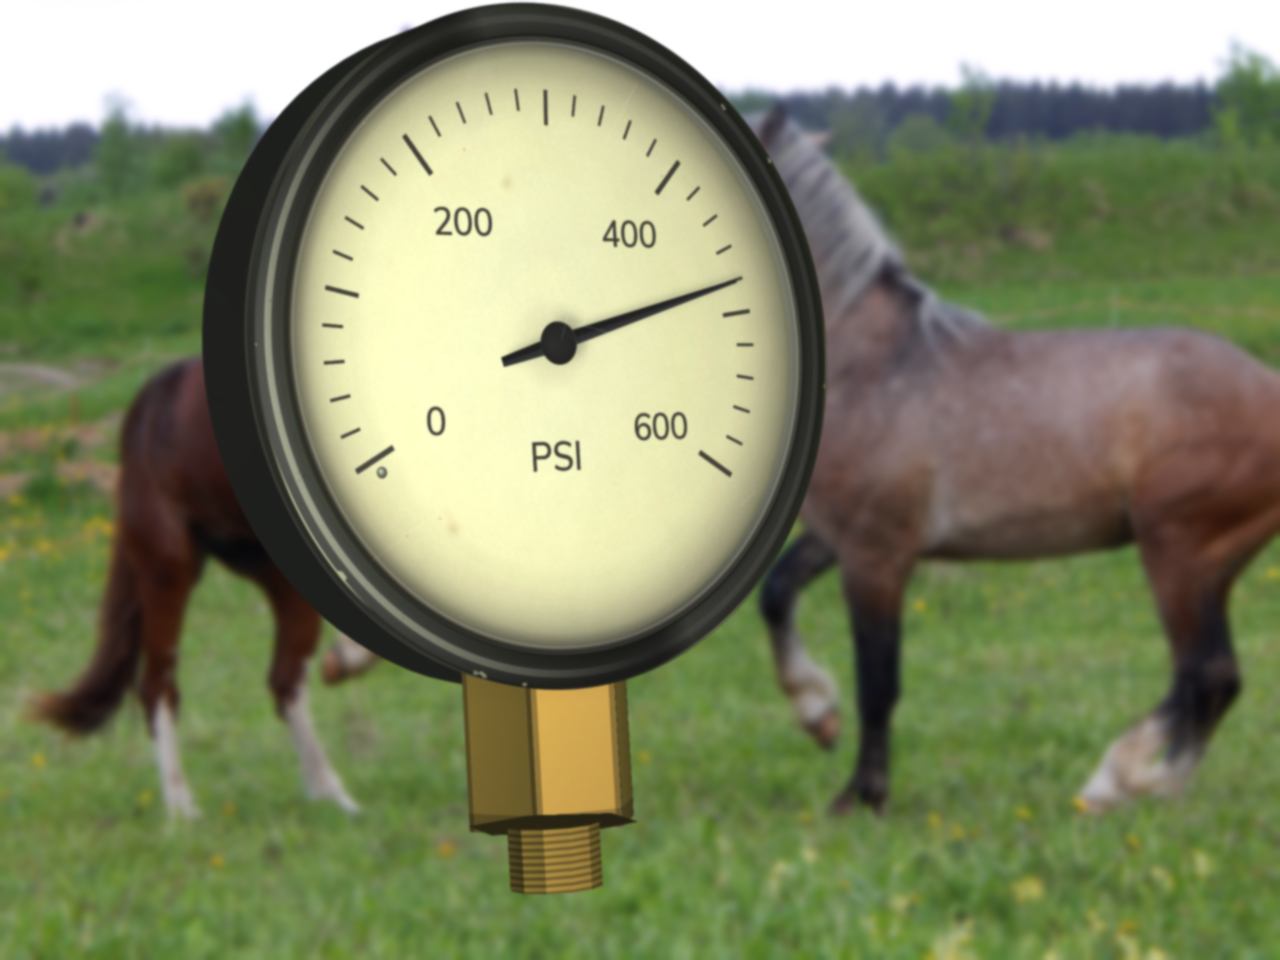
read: 480 psi
